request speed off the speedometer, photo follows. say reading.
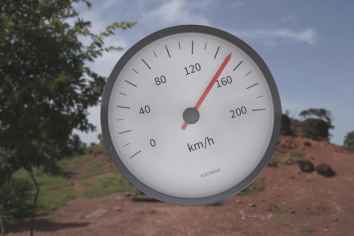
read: 150 km/h
